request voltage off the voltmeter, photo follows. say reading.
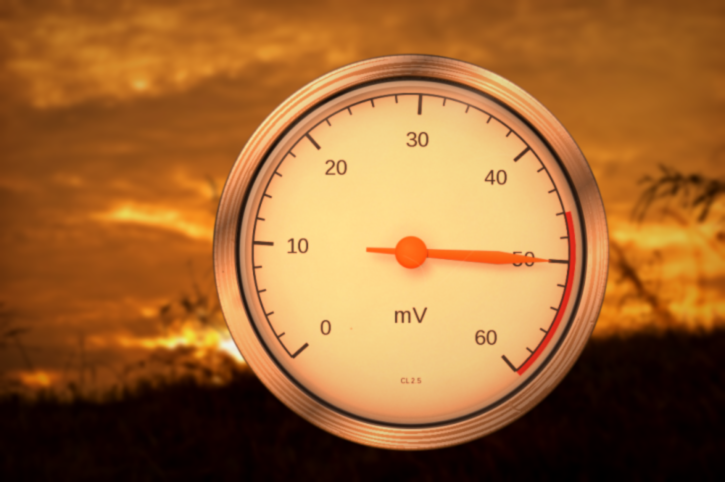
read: 50 mV
